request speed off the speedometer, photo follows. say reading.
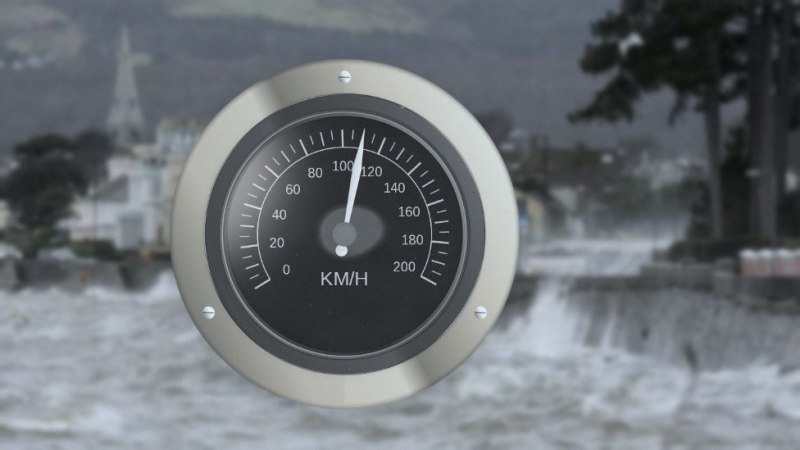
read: 110 km/h
